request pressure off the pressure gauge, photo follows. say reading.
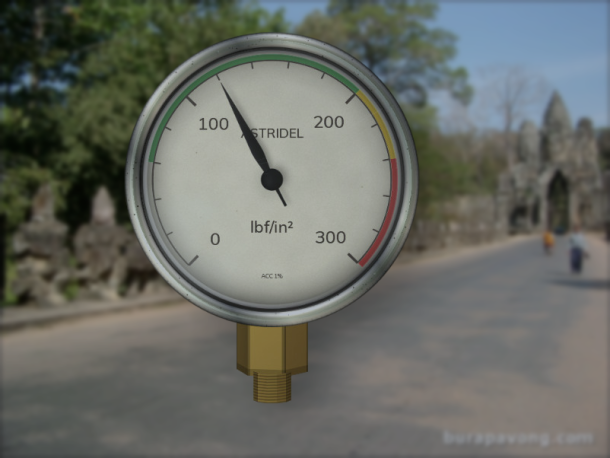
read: 120 psi
